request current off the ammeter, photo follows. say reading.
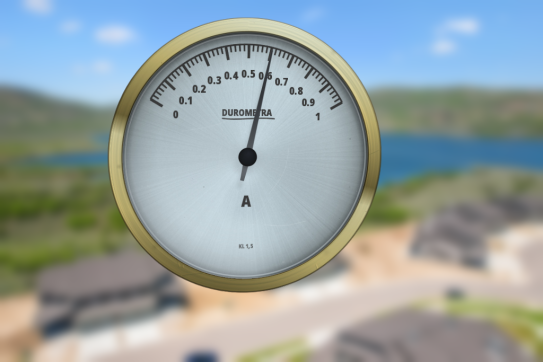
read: 0.6 A
